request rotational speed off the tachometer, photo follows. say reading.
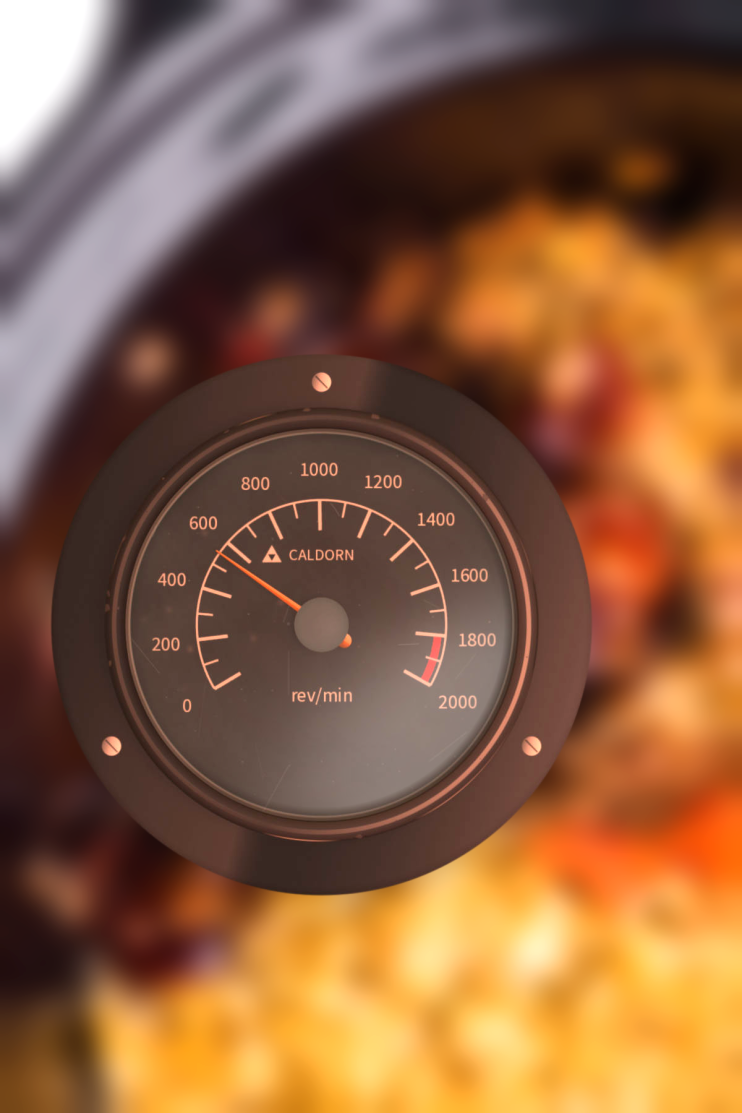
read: 550 rpm
